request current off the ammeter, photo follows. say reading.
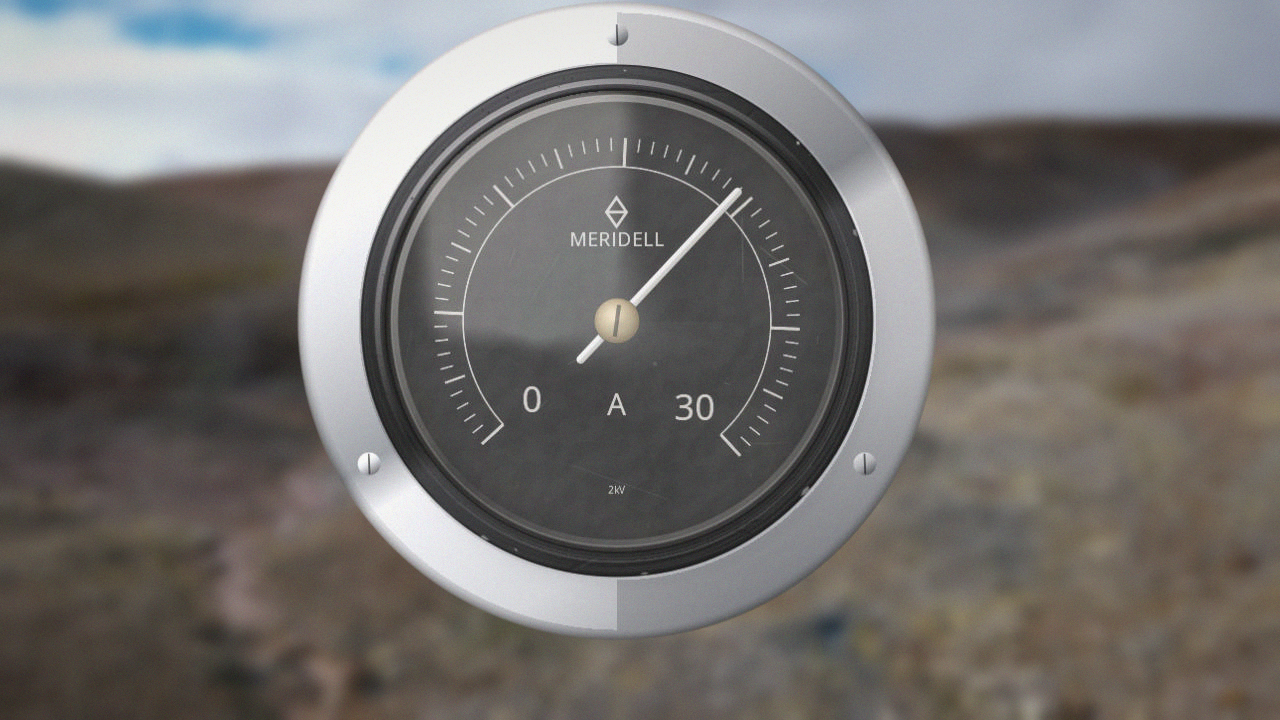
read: 19.5 A
